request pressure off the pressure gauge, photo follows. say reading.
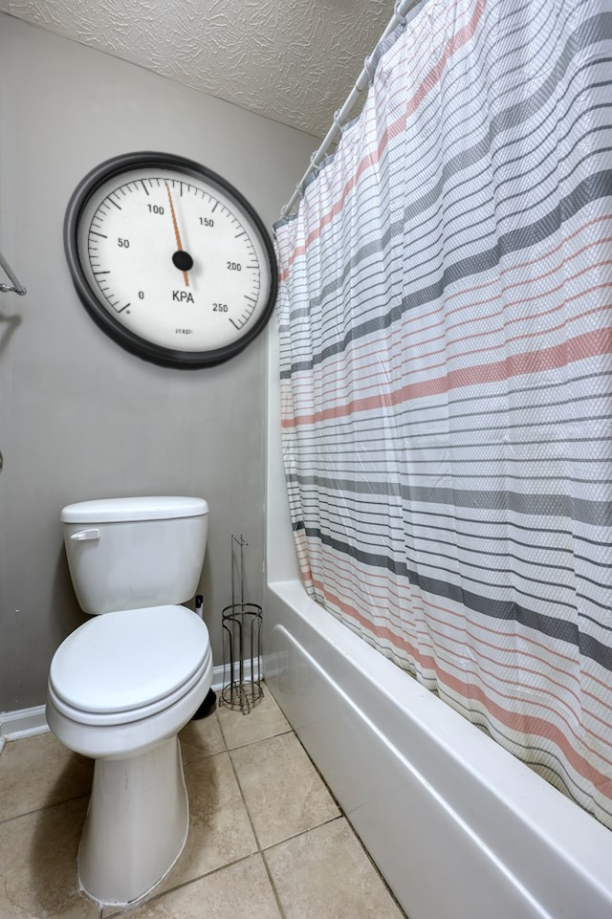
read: 115 kPa
